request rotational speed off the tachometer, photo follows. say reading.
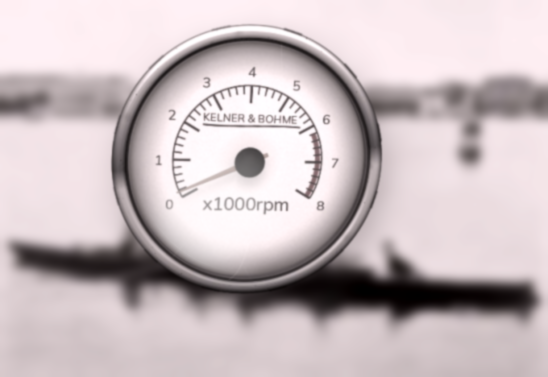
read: 200 rpm
